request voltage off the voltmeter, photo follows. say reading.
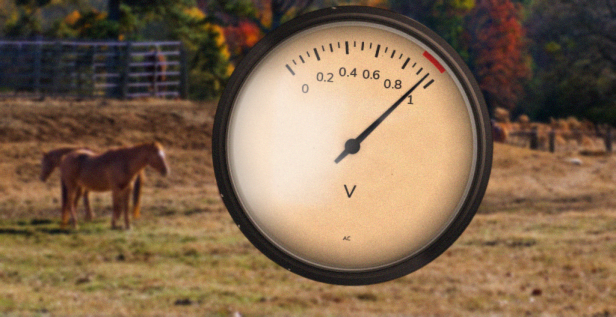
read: 0.95 V
